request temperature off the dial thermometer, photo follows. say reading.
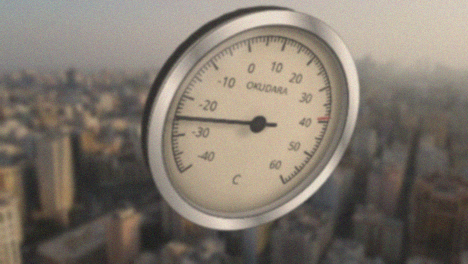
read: -25 °C
